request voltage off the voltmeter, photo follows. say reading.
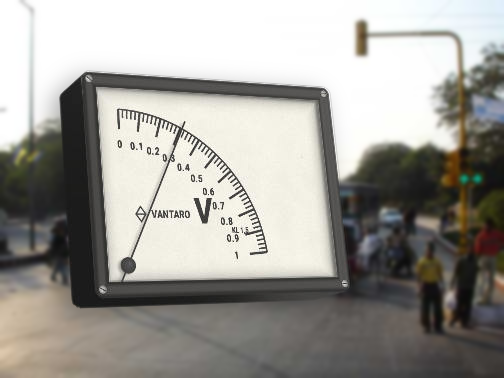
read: 0.3 V
